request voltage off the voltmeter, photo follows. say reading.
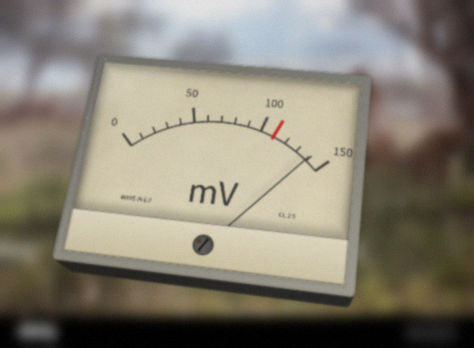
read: 140 mV
